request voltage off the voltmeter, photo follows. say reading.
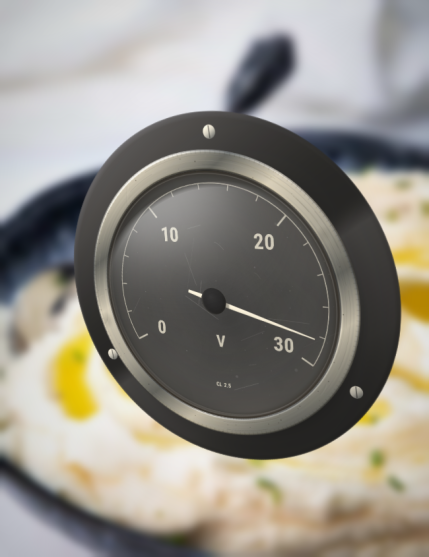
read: 28 V
